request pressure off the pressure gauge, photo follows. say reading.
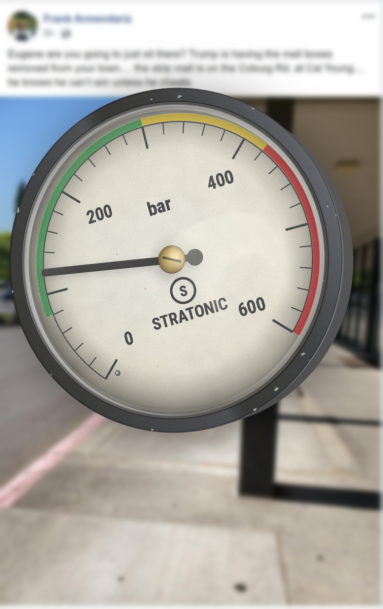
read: 120 bar
